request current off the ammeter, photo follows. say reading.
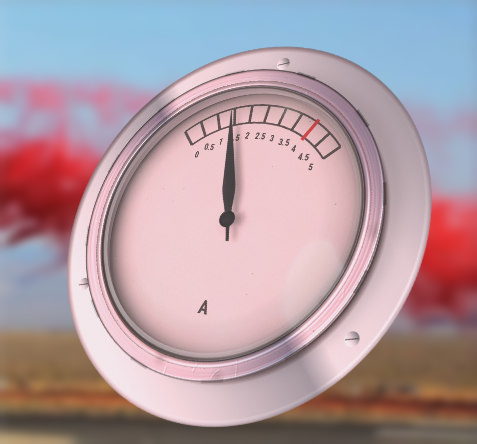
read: 1.5 A
